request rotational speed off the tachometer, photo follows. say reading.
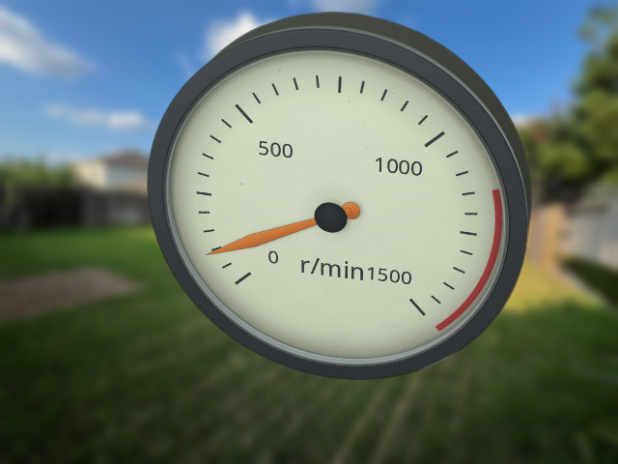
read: 100 rpm
